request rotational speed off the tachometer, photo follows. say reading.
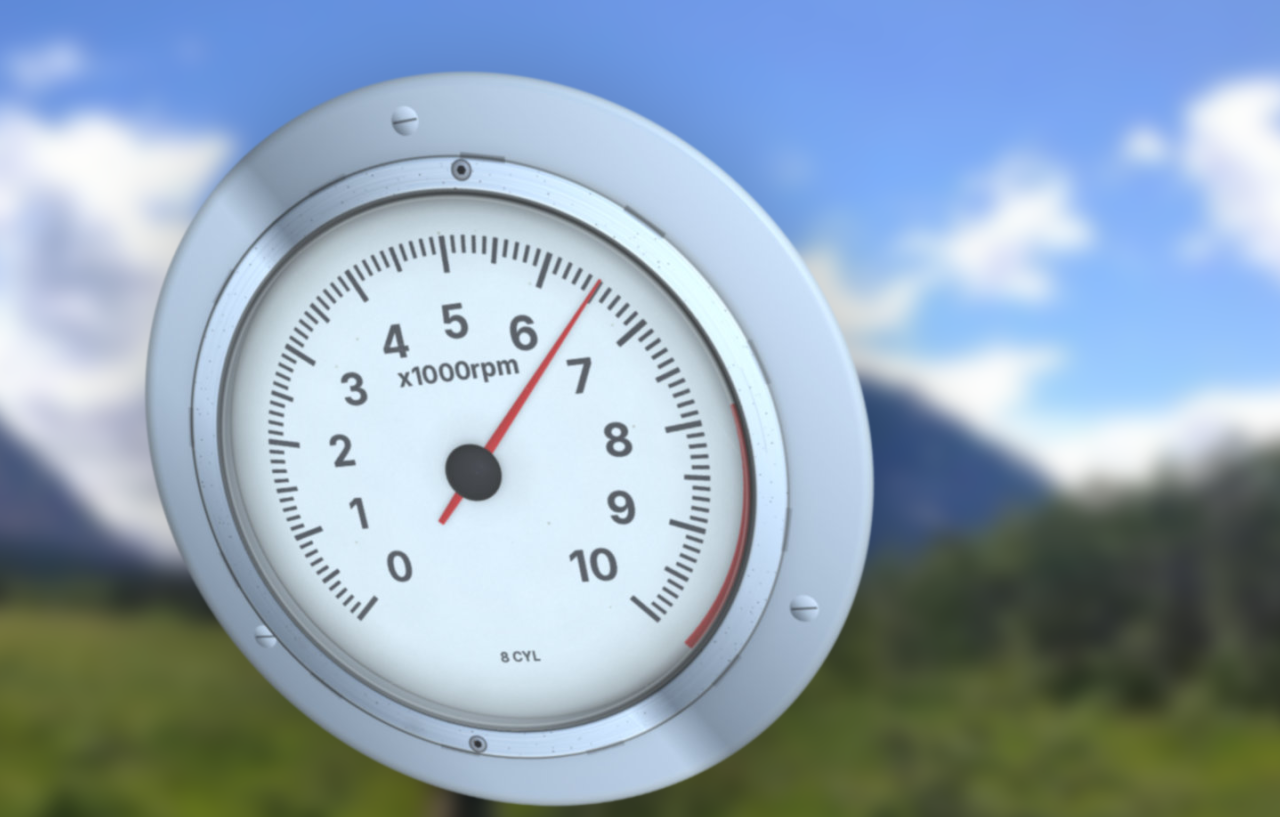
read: 6500 rpm
